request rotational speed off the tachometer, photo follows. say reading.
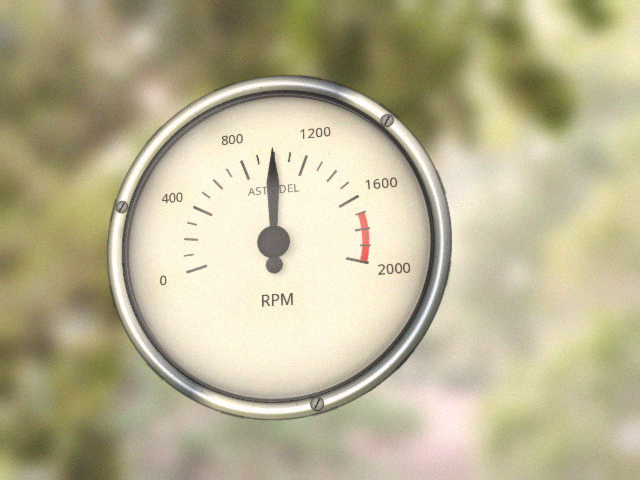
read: 1000 rpm
